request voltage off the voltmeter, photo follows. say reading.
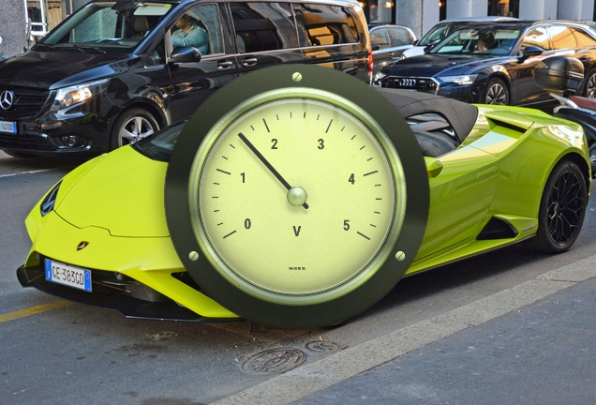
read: 1.6 V
